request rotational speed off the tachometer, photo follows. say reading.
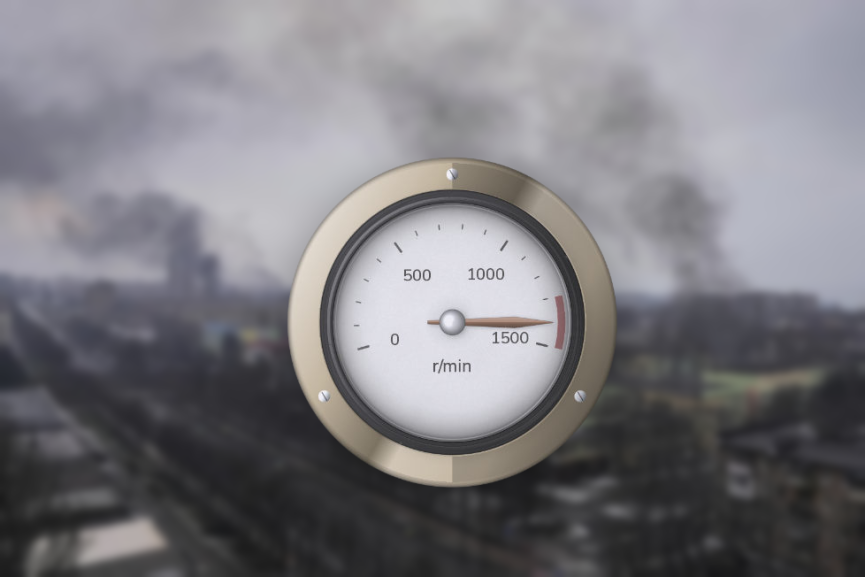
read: 1400 rpm
